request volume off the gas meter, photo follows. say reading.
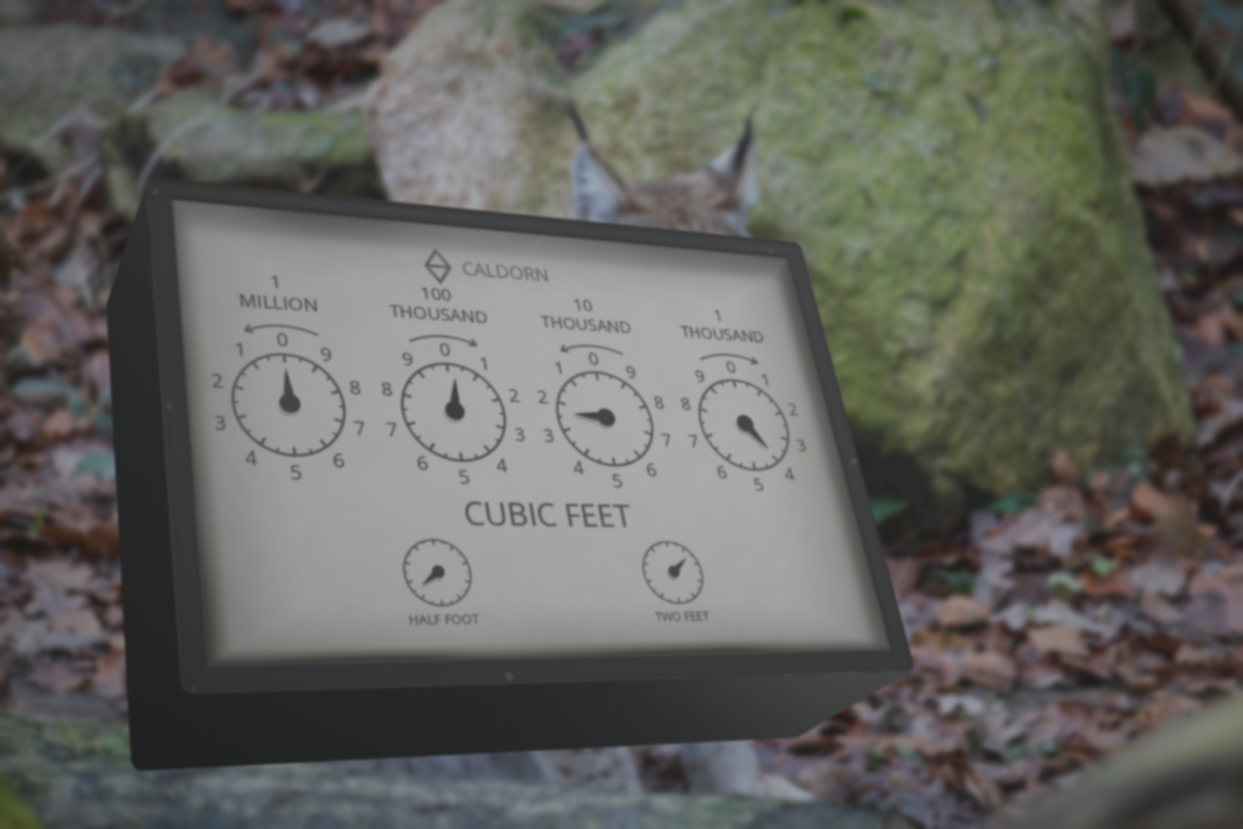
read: 2400 ft³
